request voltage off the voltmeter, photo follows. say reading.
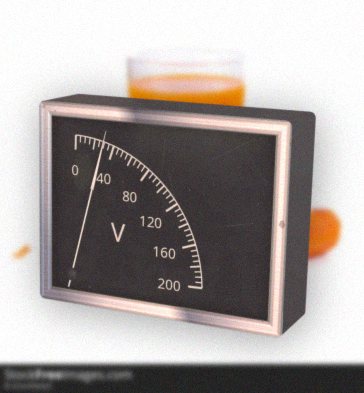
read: 30 V
